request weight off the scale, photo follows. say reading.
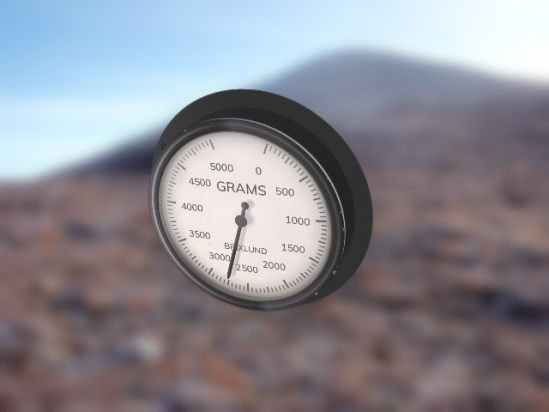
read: 2750 g
